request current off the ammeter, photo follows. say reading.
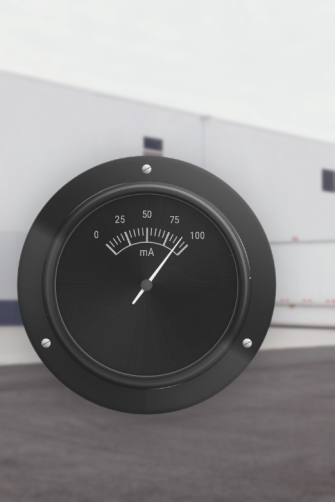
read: 90 mA
